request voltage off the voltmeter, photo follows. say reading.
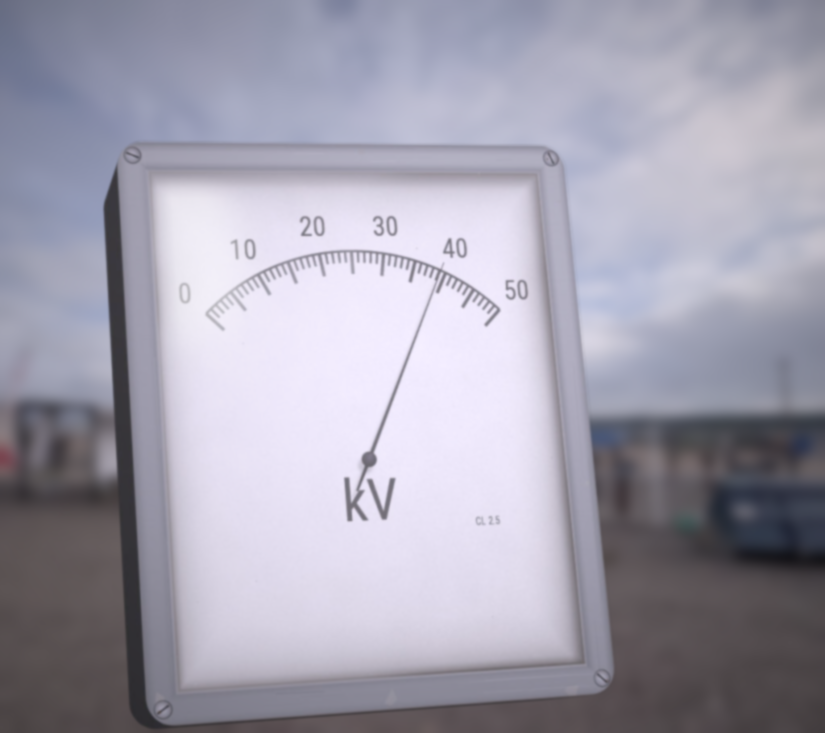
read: 39 kV
